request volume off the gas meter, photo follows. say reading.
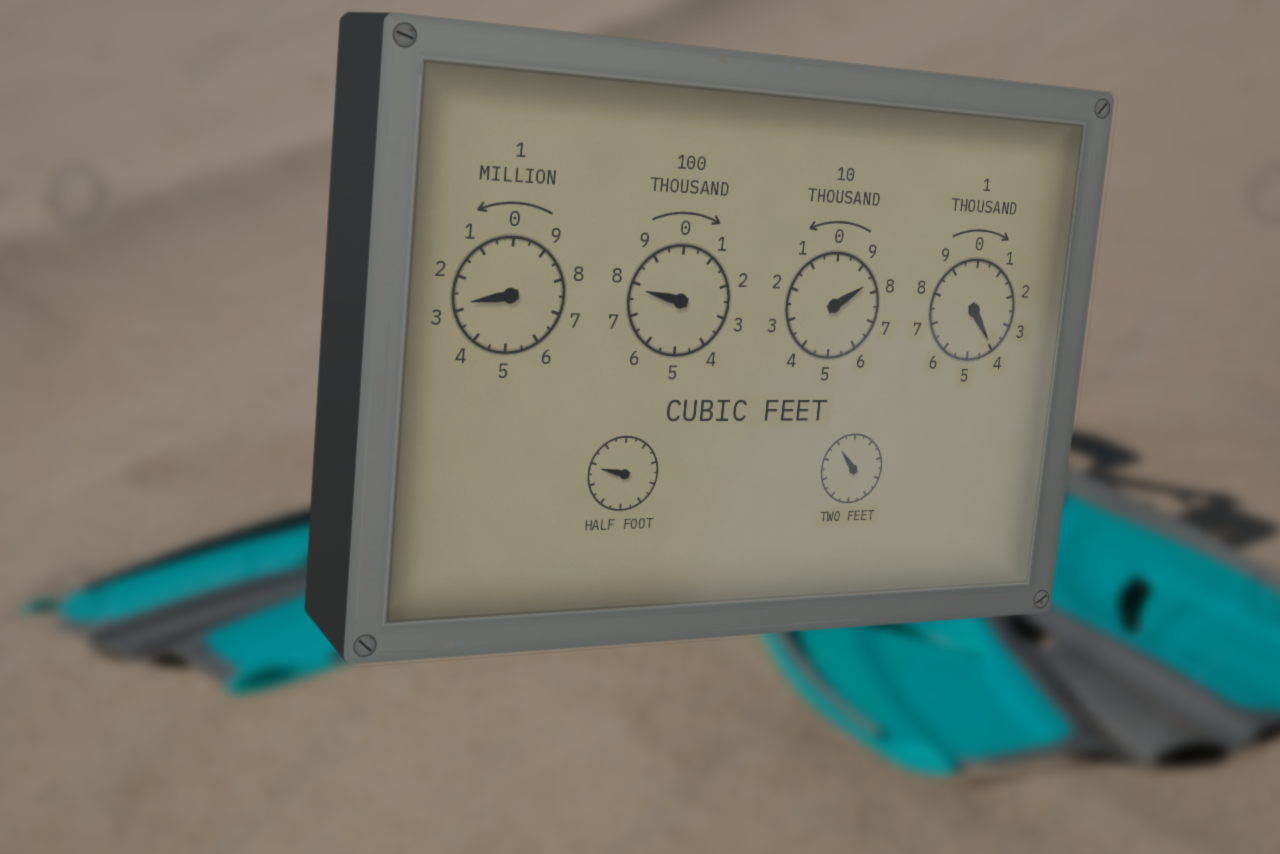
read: 278400 ft³
